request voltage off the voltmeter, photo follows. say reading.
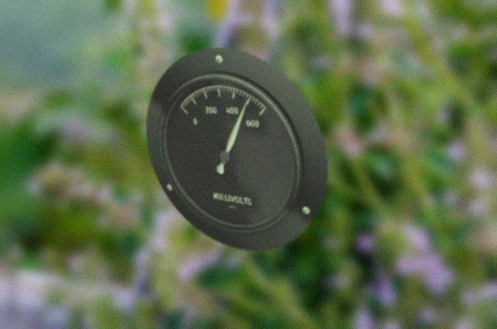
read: 500 mV
